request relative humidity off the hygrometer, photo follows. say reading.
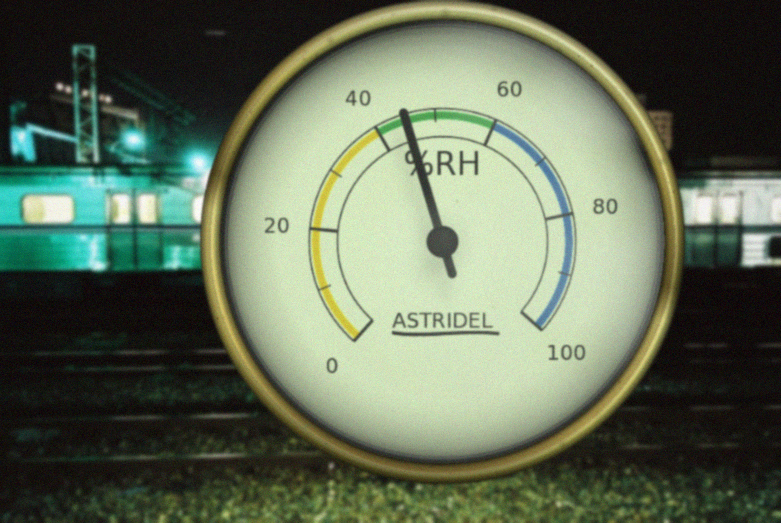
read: 45 %
